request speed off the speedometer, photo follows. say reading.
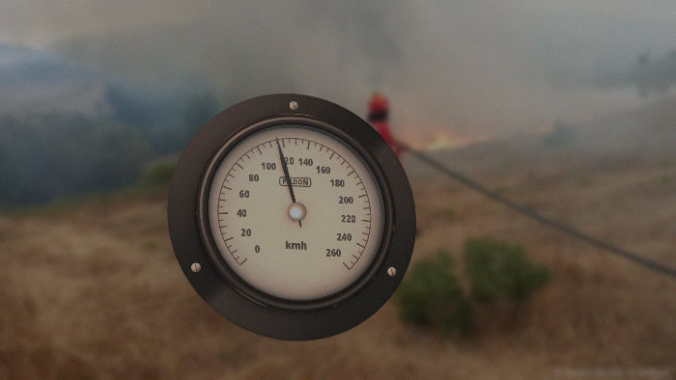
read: 115 km/h
